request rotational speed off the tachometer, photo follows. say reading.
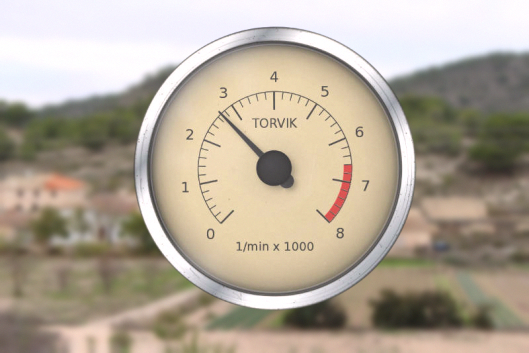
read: 2700 rpm
